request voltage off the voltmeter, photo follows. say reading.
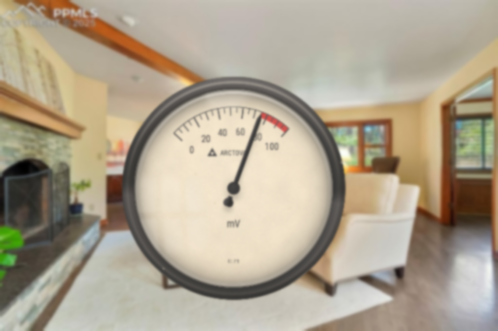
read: 75 mV
